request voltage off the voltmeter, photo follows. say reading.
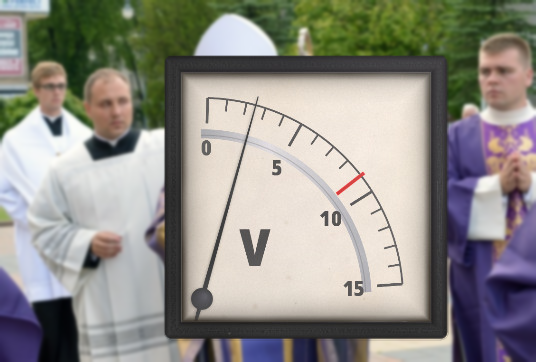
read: 2.5 V
